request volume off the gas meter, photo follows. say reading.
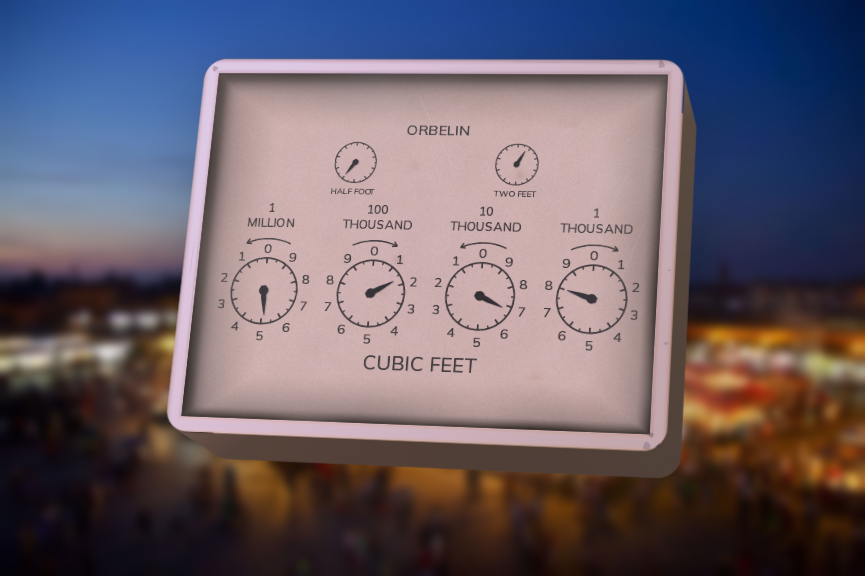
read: 516800 ft³
